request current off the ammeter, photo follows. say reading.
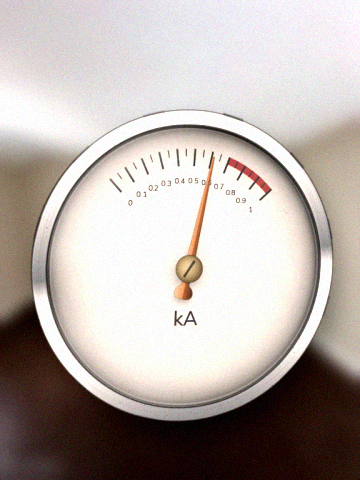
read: 0.6 kA
